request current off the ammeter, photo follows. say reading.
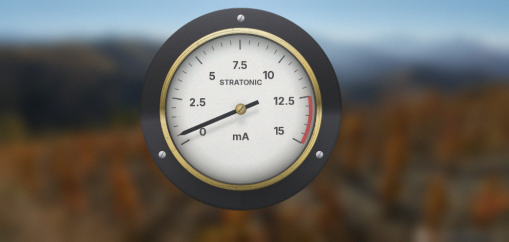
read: 0.5 mA
